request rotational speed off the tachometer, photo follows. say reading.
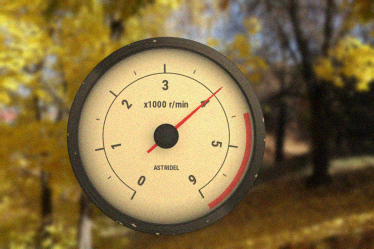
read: 4000 rpm
